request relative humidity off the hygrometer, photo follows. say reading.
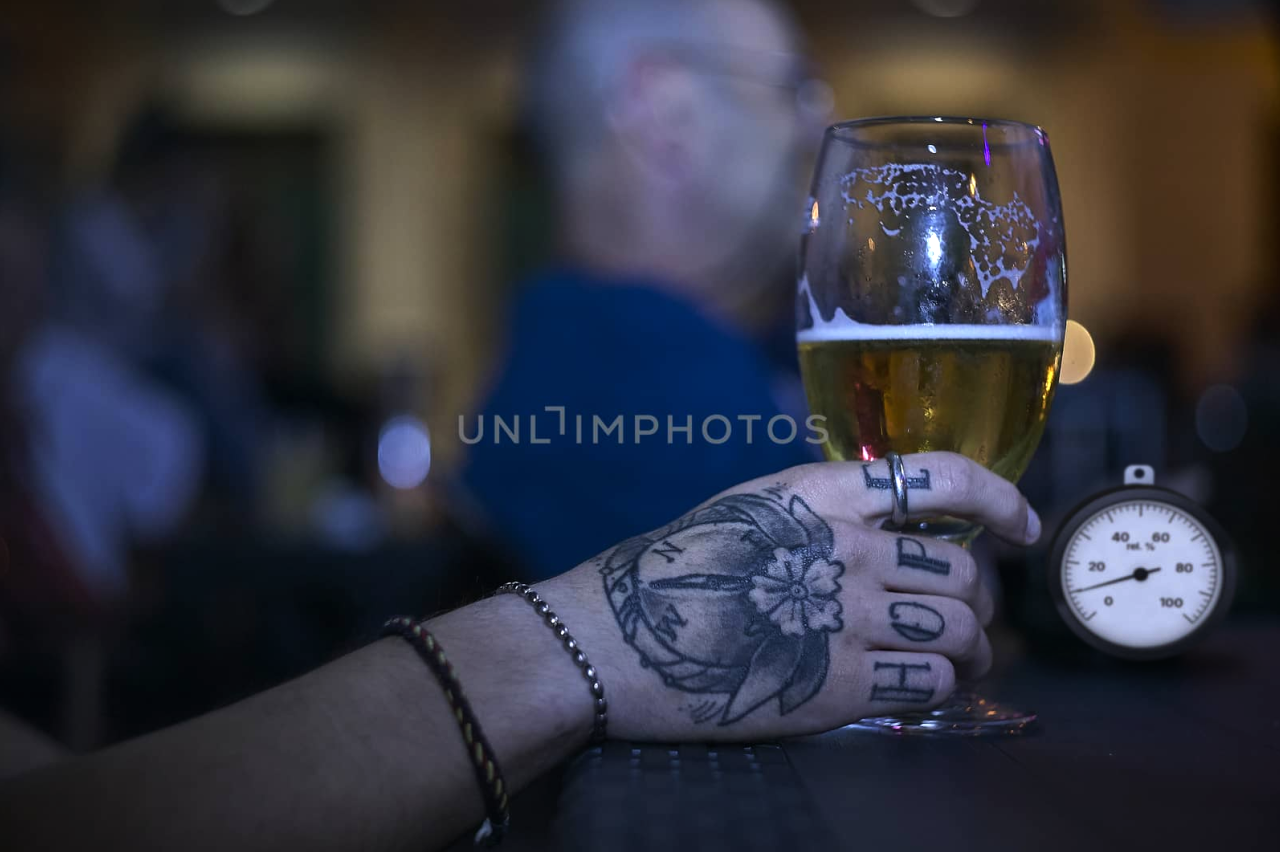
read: 10 %
